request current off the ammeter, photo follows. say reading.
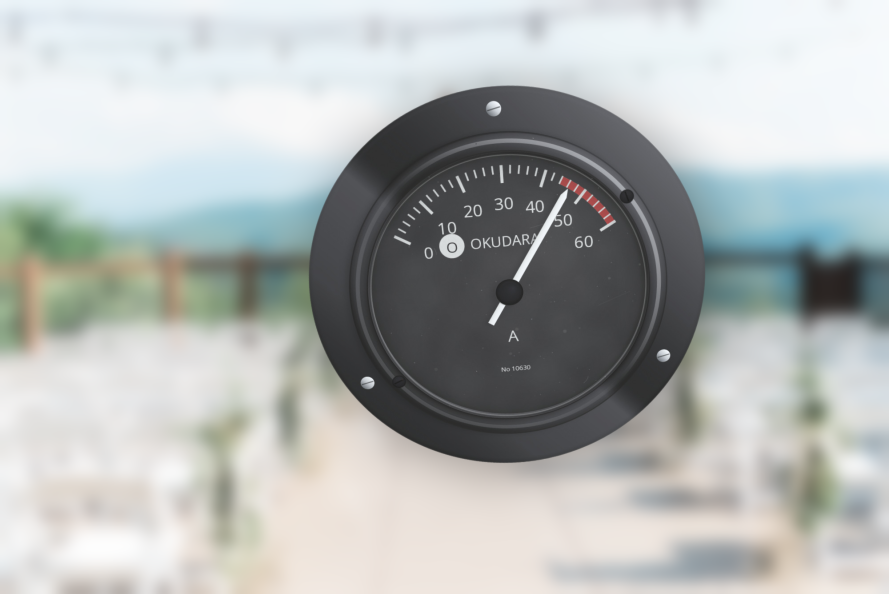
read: 46 A
